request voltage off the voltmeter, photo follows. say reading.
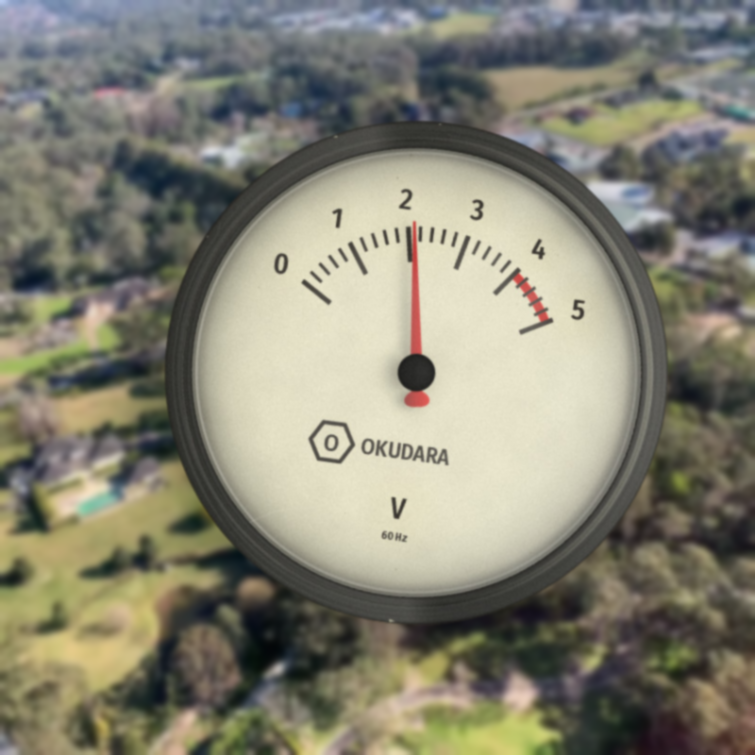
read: 2.1 V
